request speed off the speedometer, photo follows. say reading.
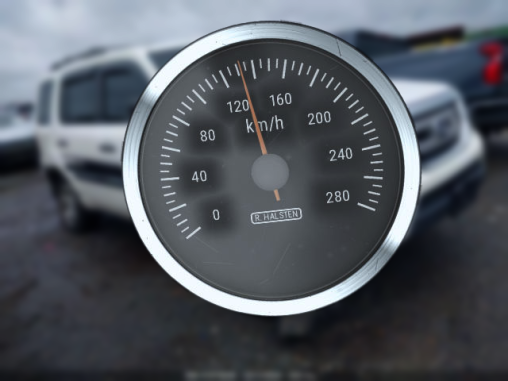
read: 132.5 km/h
